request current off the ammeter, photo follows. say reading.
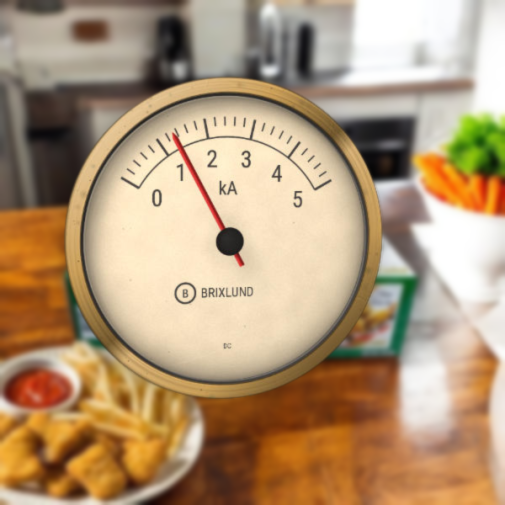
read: 1.3 kA
